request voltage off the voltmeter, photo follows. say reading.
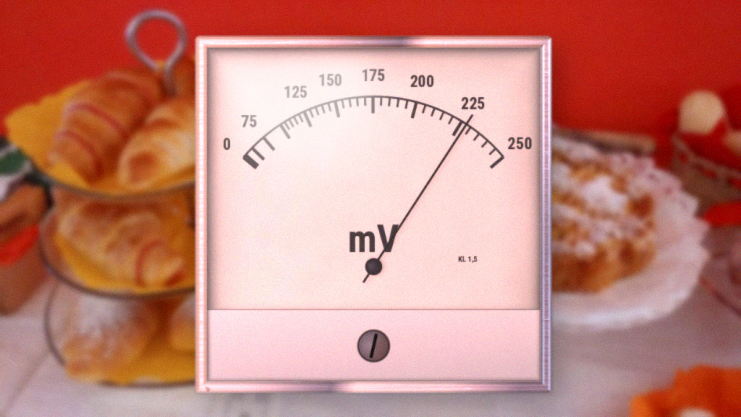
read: 227.5 mV
